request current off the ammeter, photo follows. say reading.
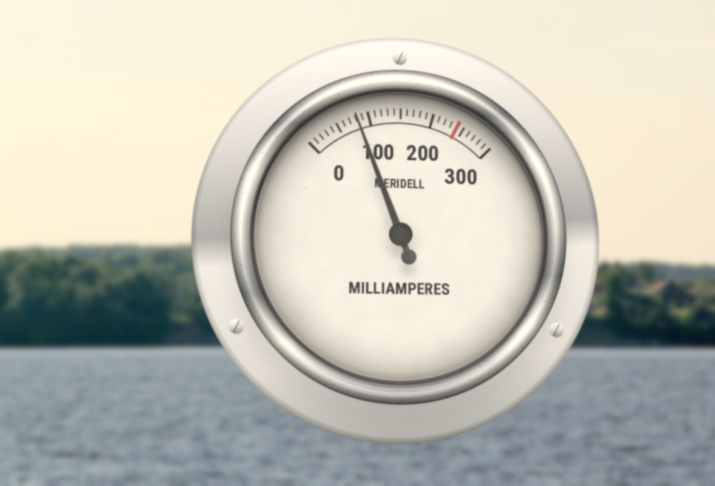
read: 80 mA
